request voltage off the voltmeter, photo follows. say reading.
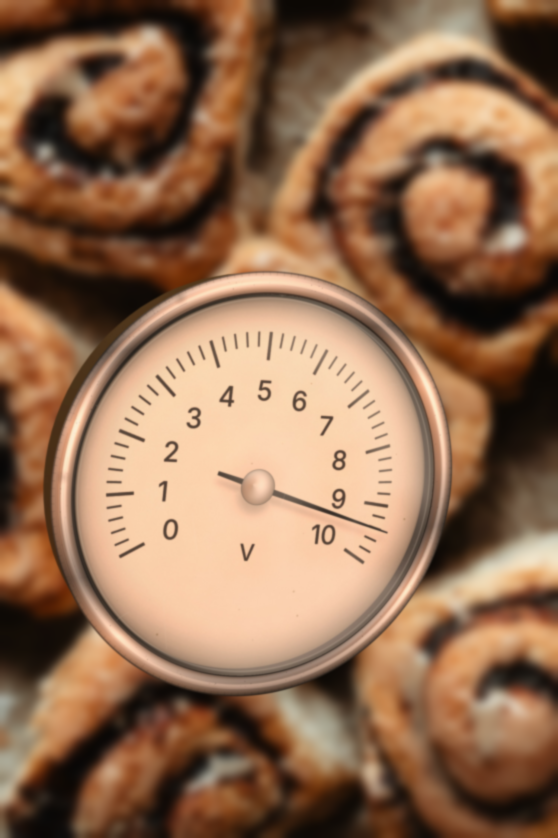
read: 9.4 V
